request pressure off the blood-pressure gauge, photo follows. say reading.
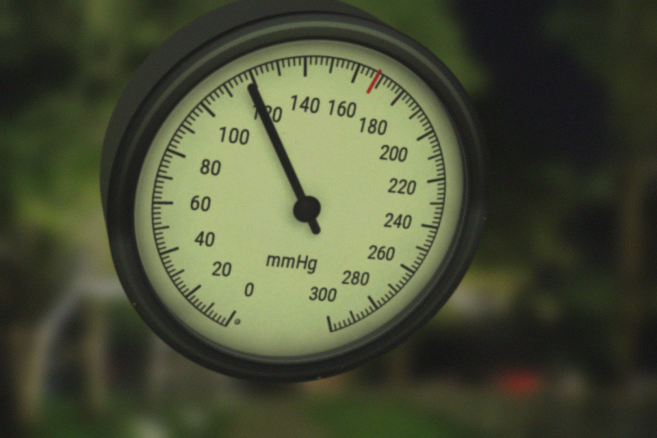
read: 118 mmHg
